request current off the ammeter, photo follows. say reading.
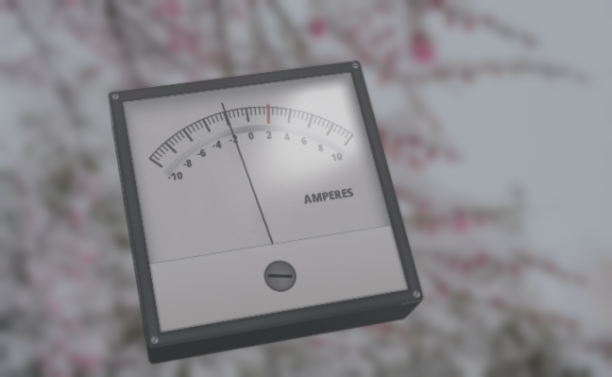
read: -2 A
